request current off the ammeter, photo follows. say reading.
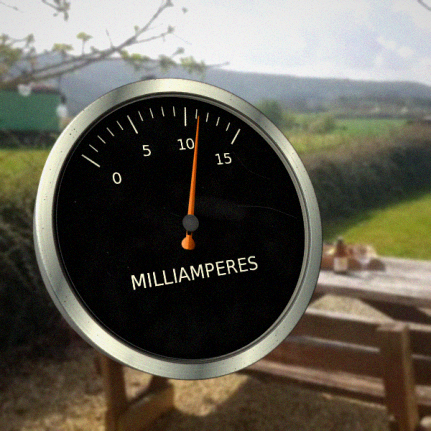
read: 11 mA
